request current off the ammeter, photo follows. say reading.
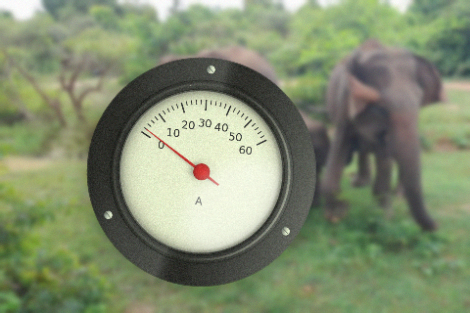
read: 2 A
